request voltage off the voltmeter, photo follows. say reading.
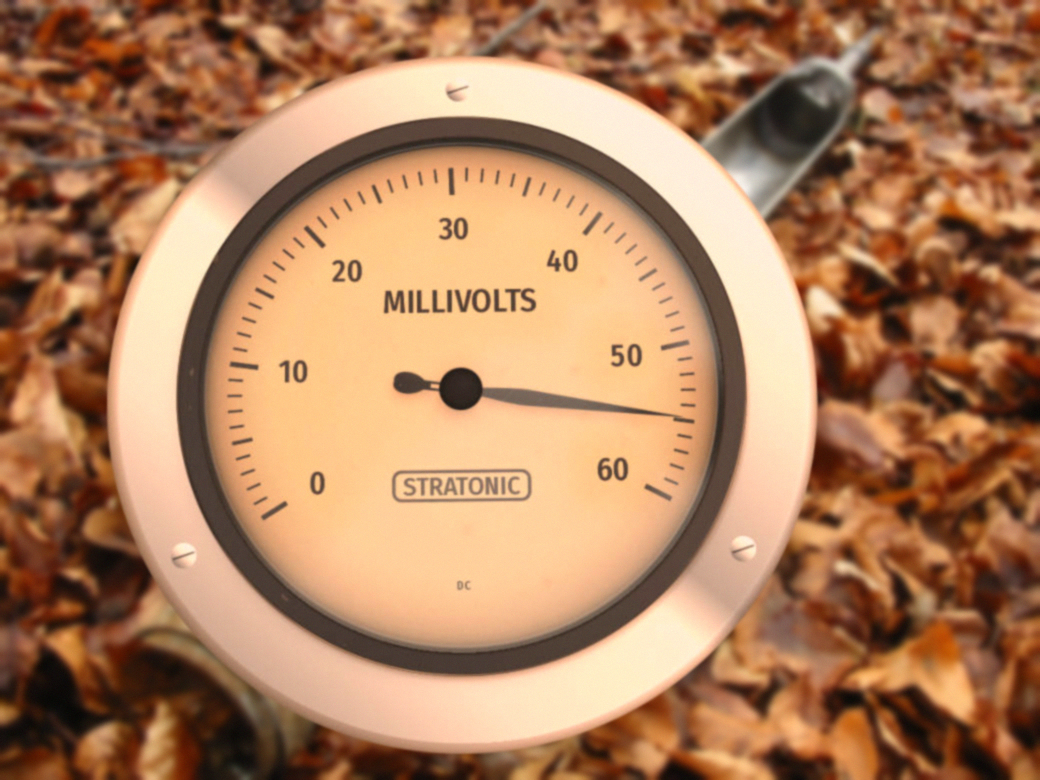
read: 55 mV
